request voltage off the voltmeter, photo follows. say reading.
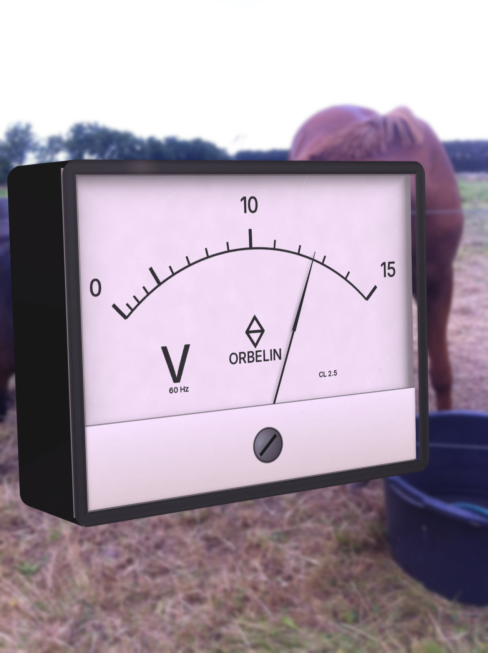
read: 12.5 V
